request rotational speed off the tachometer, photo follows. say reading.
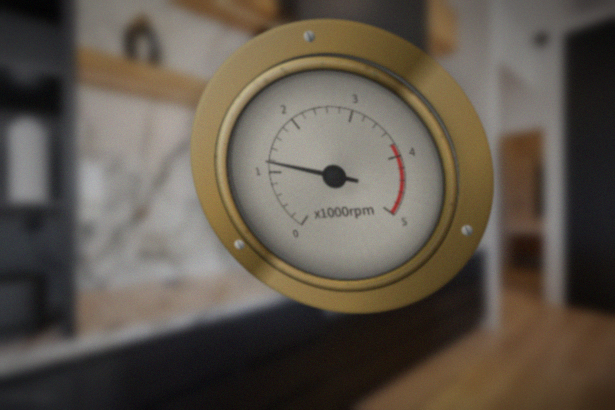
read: 1200 rpm
